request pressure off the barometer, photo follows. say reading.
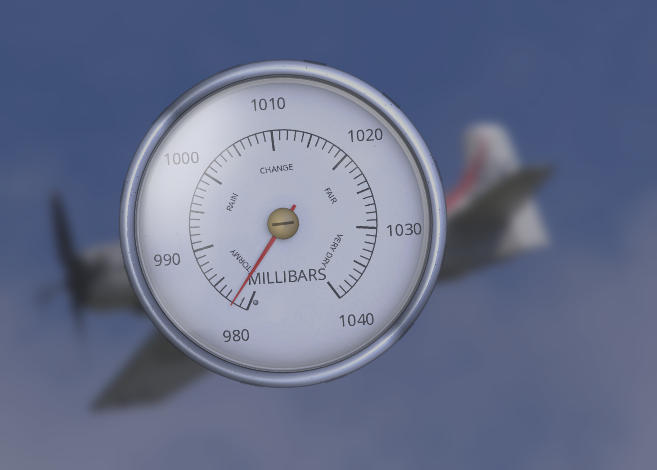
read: 982 mbar
